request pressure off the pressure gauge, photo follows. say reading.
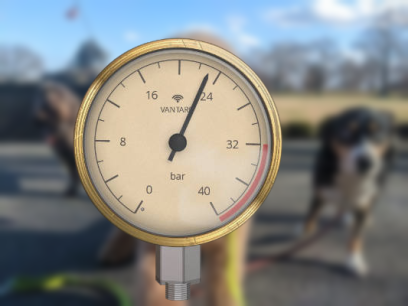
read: 23 bar
